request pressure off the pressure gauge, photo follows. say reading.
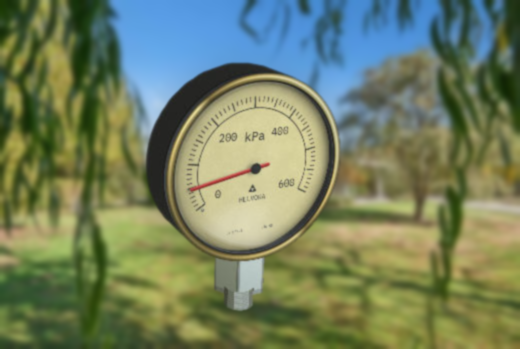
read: 50 kPa
